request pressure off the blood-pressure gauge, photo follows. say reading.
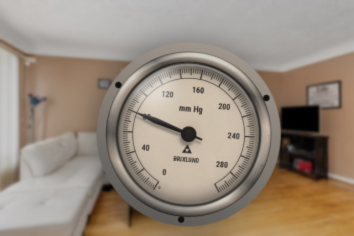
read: 80 mmHg
